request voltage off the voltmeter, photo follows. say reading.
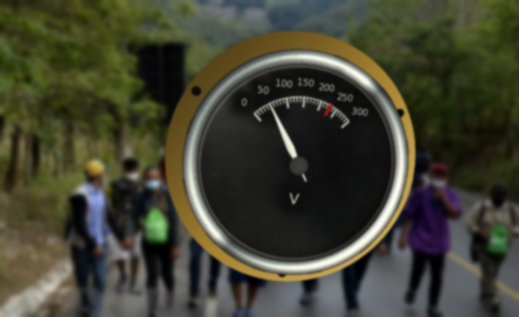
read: 50 V
